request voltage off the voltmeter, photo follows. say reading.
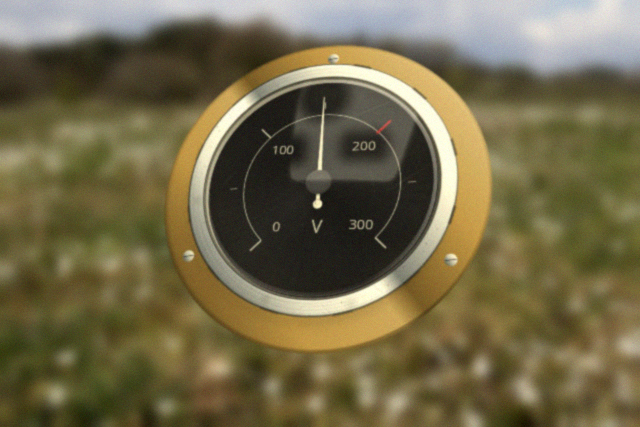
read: 150 V
